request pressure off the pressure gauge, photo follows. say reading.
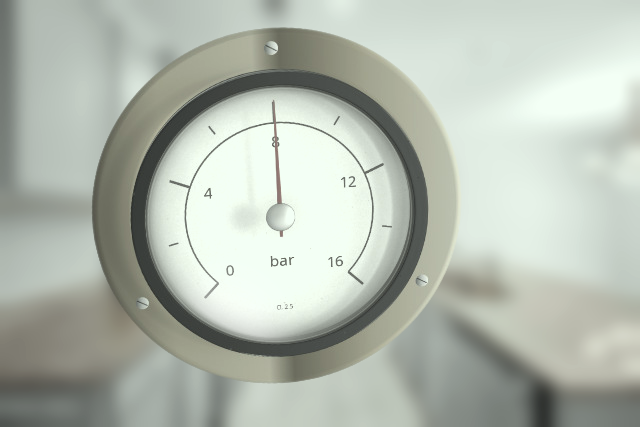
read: 8 bar
